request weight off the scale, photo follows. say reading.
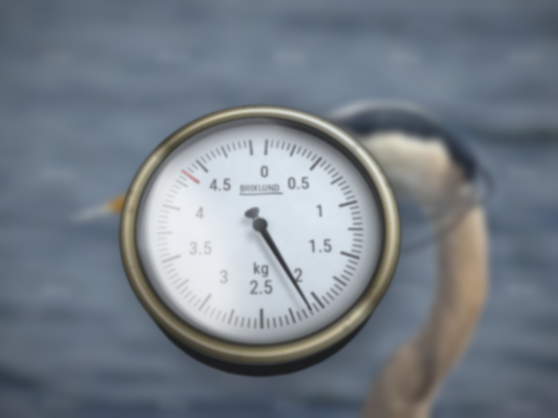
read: 2.1 kg
